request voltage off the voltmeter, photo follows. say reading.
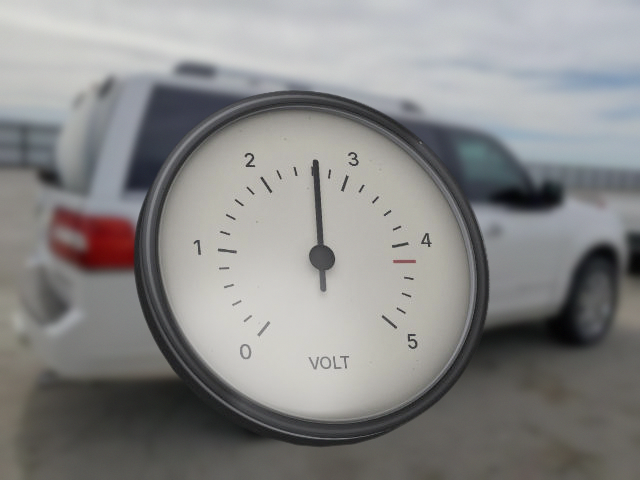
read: 2.6 V
